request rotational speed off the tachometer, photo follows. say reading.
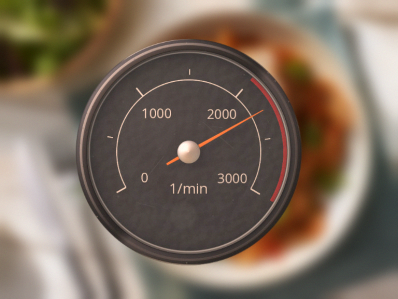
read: 2250 rpm
